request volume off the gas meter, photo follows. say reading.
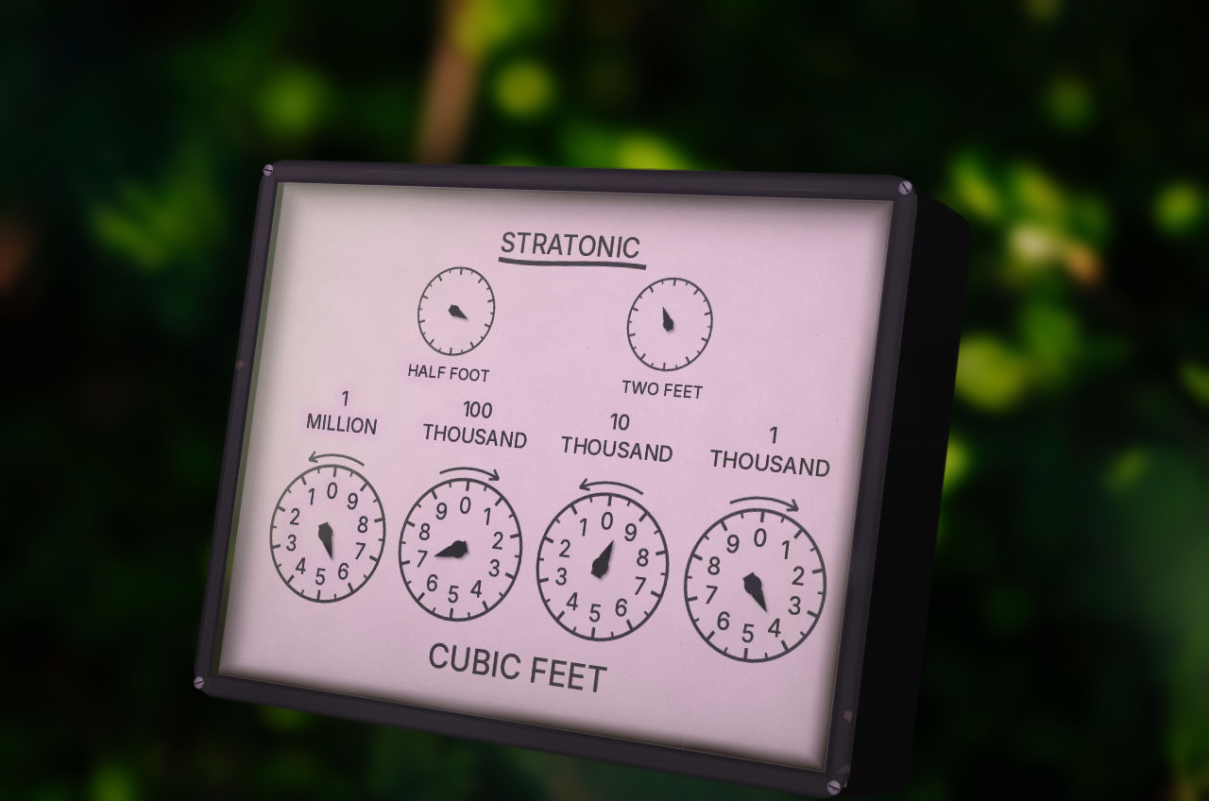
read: 569400 ft³
